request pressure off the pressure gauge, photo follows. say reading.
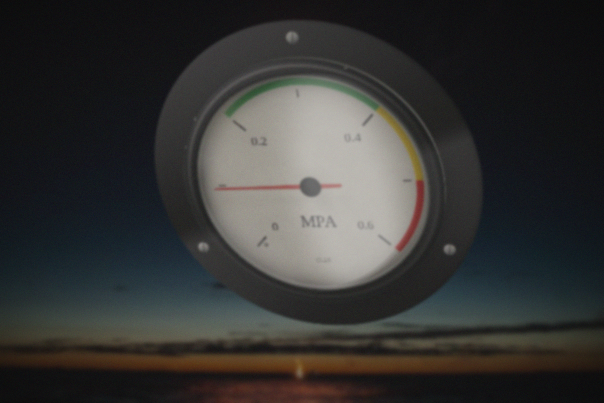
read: 0.1 MPa
